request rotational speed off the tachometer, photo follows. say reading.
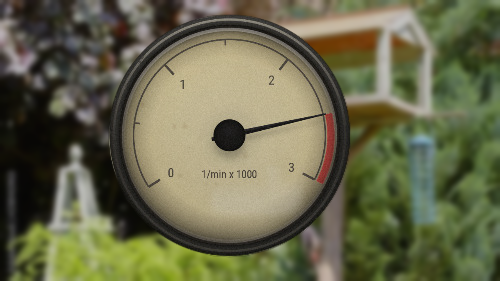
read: 2500 rpm
